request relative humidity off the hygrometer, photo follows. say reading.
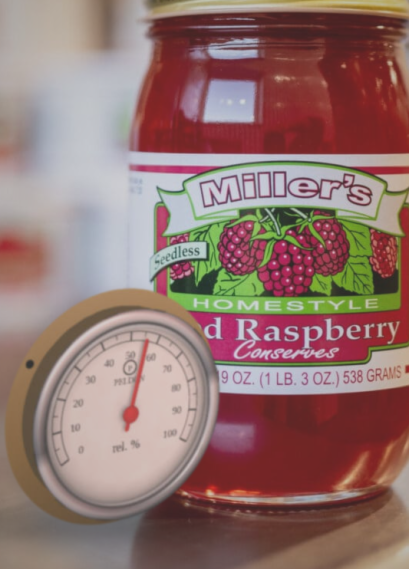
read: 55 %
